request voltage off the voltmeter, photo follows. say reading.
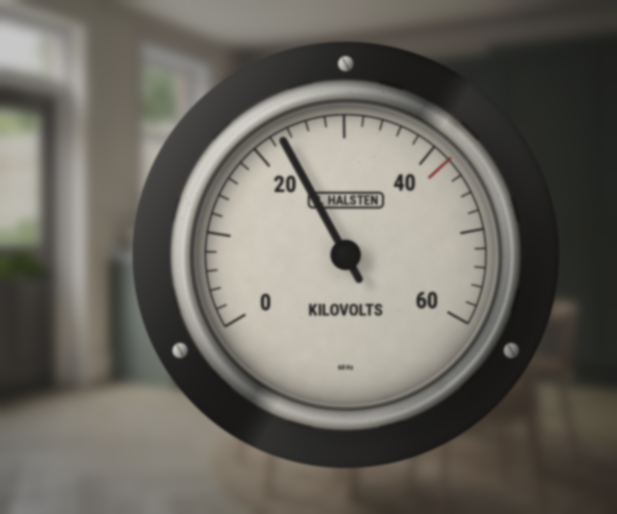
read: 23 kV
